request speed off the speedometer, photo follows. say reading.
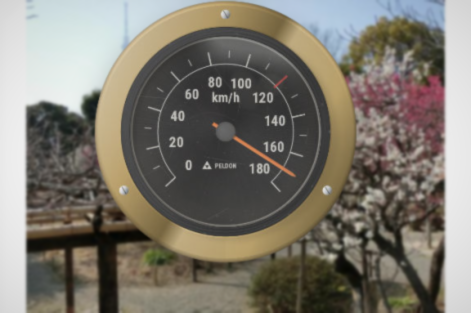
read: 170 km/h
